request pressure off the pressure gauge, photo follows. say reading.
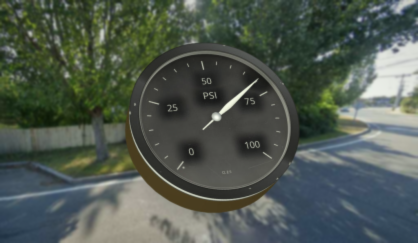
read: 70 psi
